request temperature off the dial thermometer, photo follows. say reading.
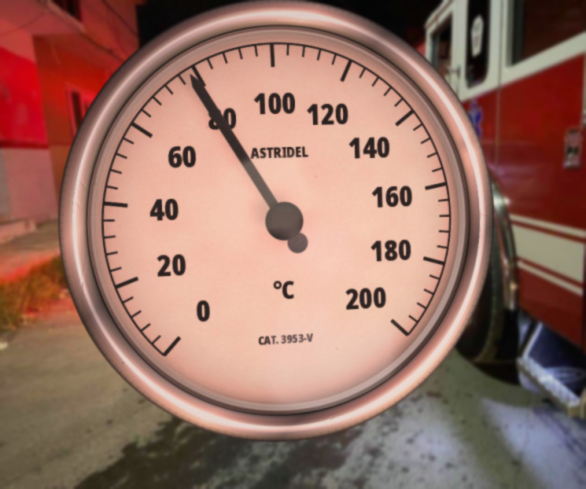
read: 78 °C
